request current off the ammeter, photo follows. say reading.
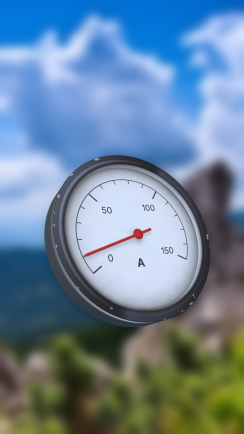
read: 10 A
